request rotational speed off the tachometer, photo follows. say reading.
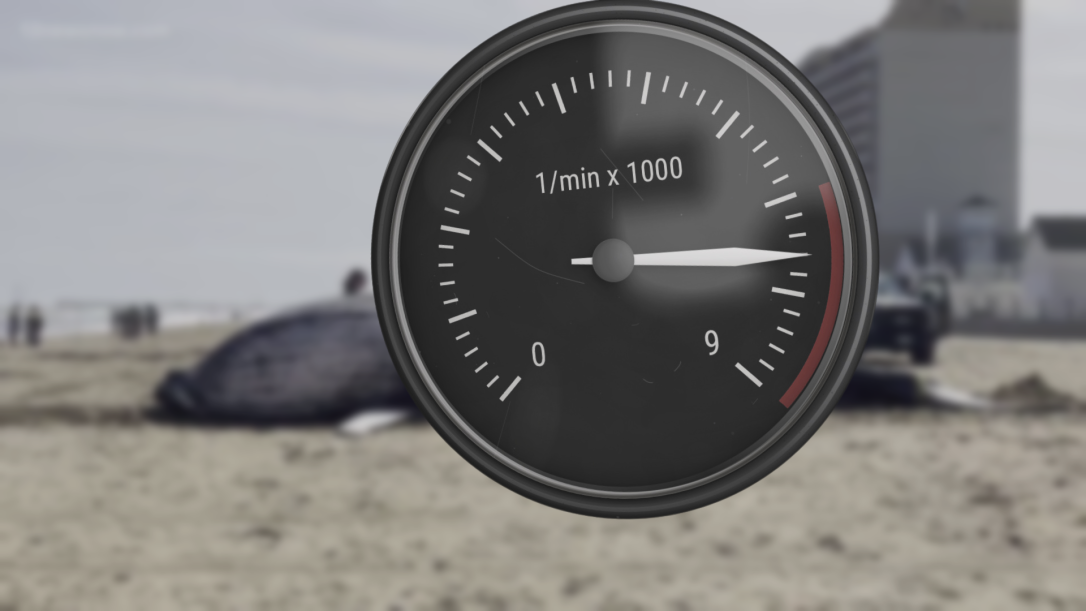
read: 7600 rpm
